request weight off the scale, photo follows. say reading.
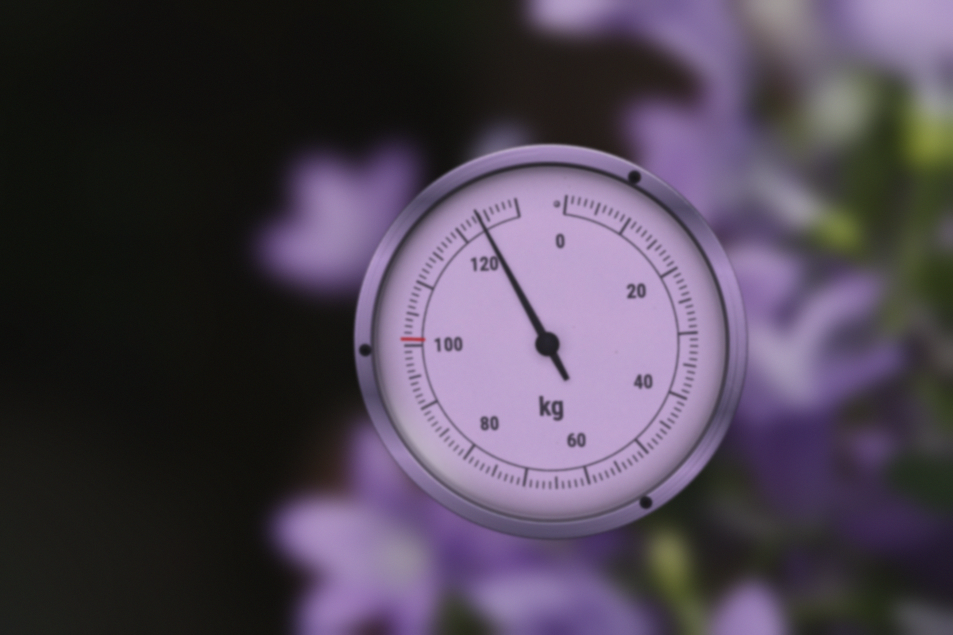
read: 124 kg
